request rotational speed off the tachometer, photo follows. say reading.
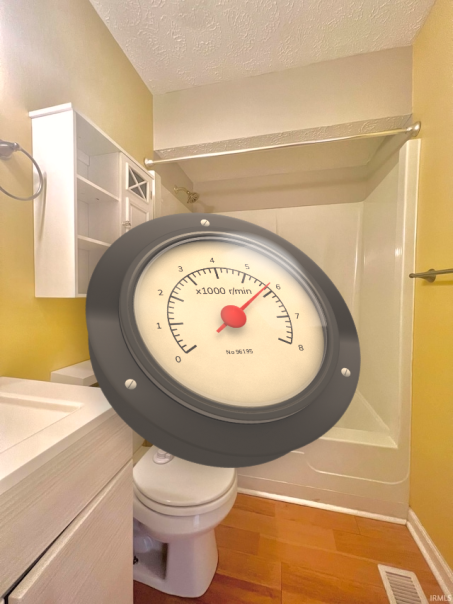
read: 5800 rpm
